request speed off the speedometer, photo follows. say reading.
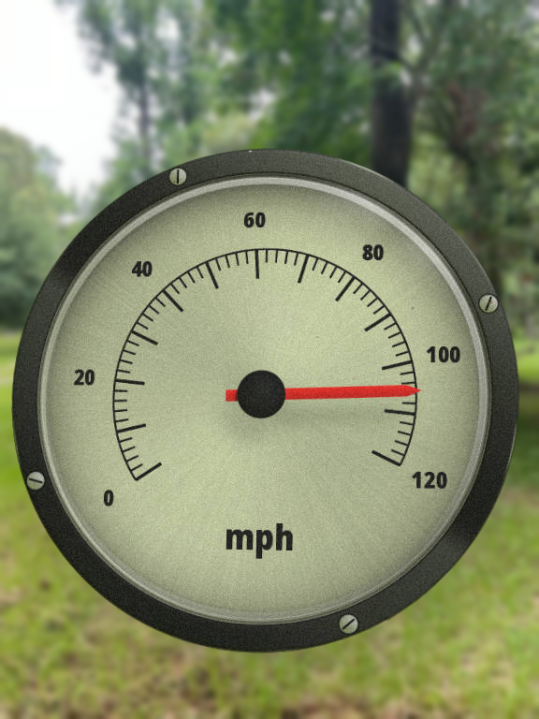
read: 106 mph
